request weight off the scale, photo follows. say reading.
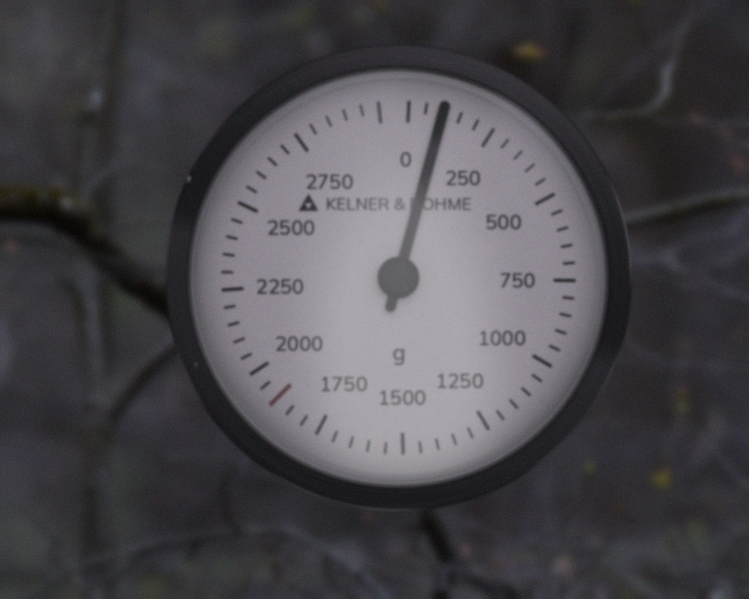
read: 100 g
